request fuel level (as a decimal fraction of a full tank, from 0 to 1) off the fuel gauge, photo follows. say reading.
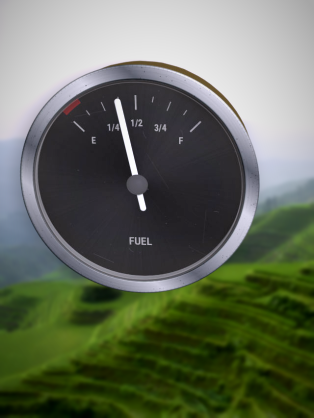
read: 0.375
